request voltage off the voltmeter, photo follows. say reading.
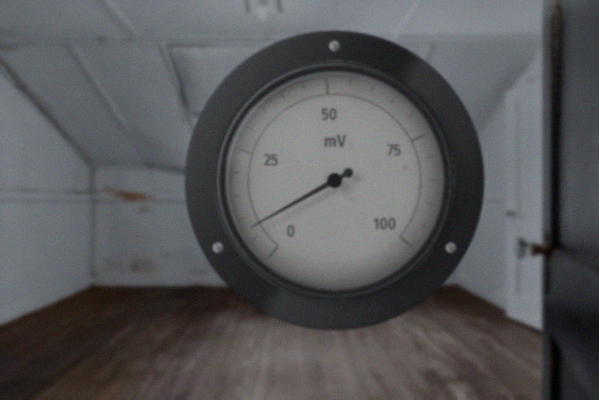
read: 7.5 mV
